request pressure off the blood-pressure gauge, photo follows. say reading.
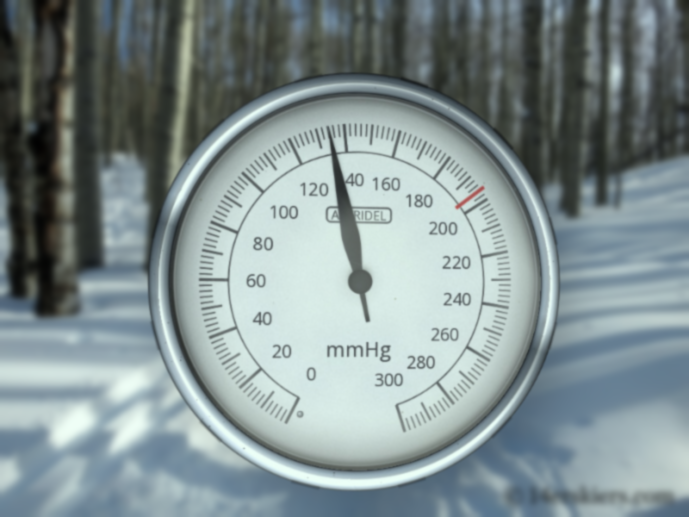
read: 134 mmHg
